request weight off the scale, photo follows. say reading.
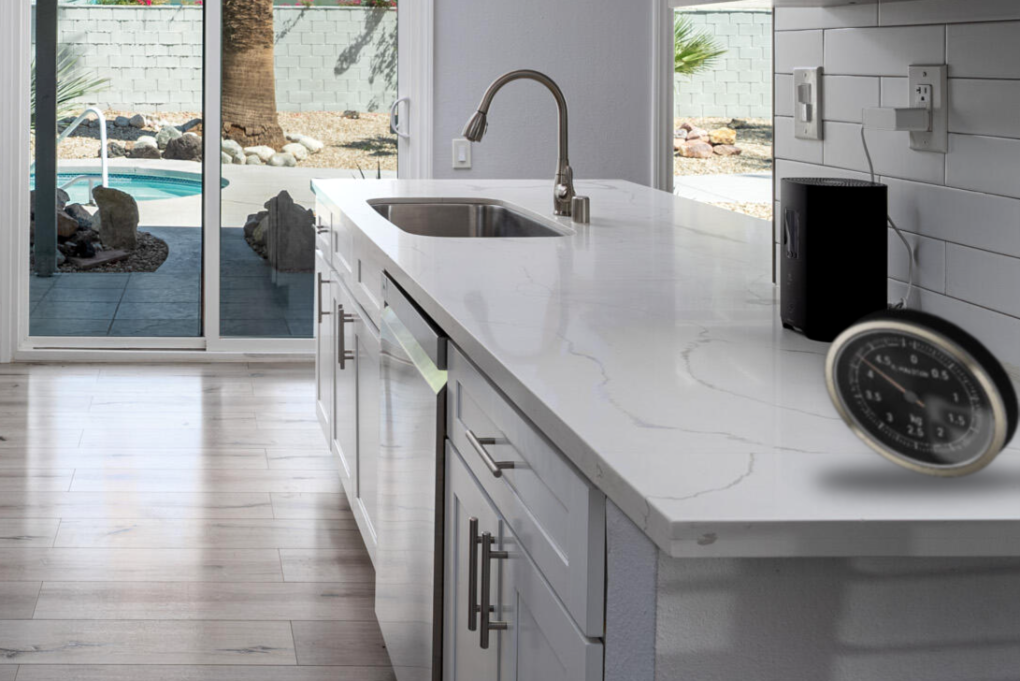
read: 4.25 kg
